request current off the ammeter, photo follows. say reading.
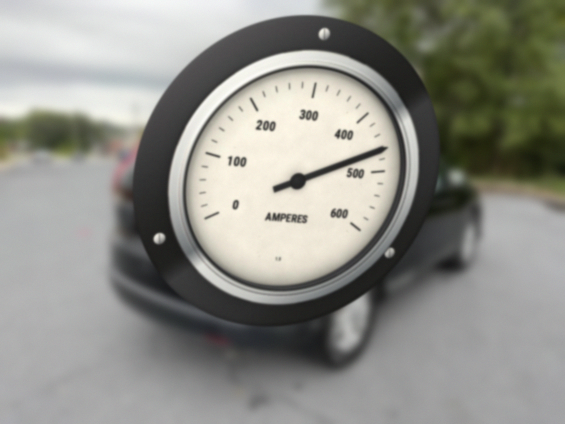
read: 460 A
